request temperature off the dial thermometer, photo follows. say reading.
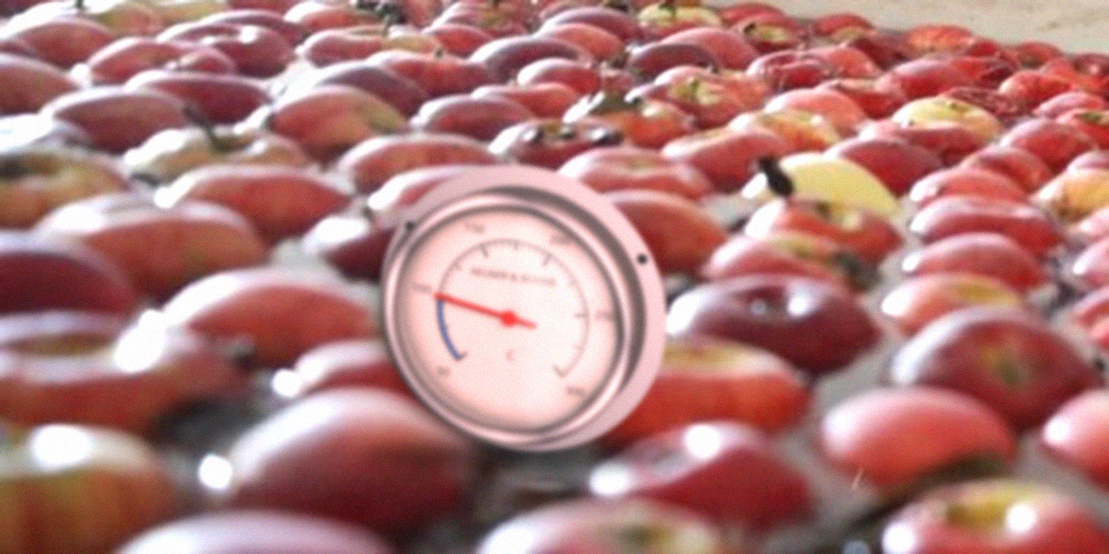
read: 100 °C
